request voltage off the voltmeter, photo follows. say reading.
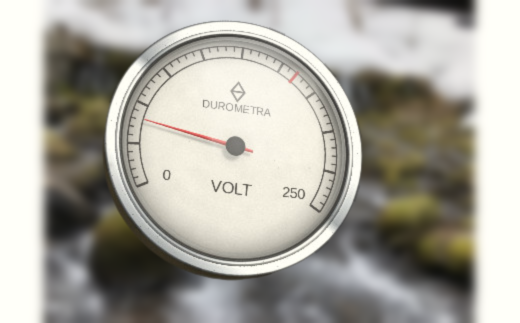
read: 40 V
